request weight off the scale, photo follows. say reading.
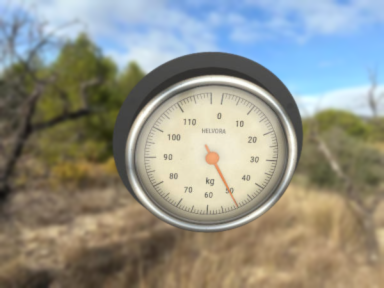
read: 50 kg
